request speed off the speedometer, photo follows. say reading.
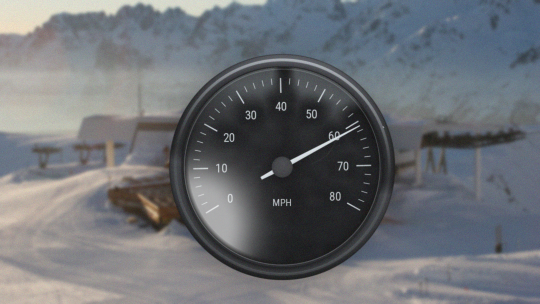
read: 61 mph
